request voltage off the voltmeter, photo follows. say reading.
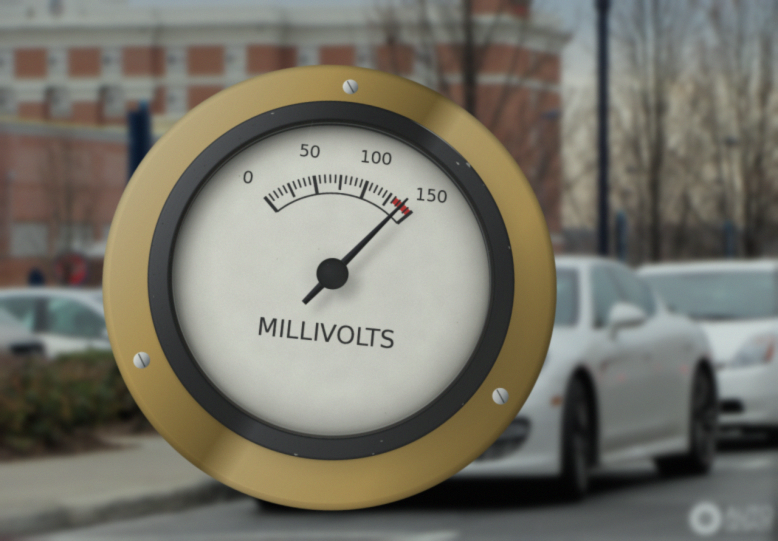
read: 140 mV
